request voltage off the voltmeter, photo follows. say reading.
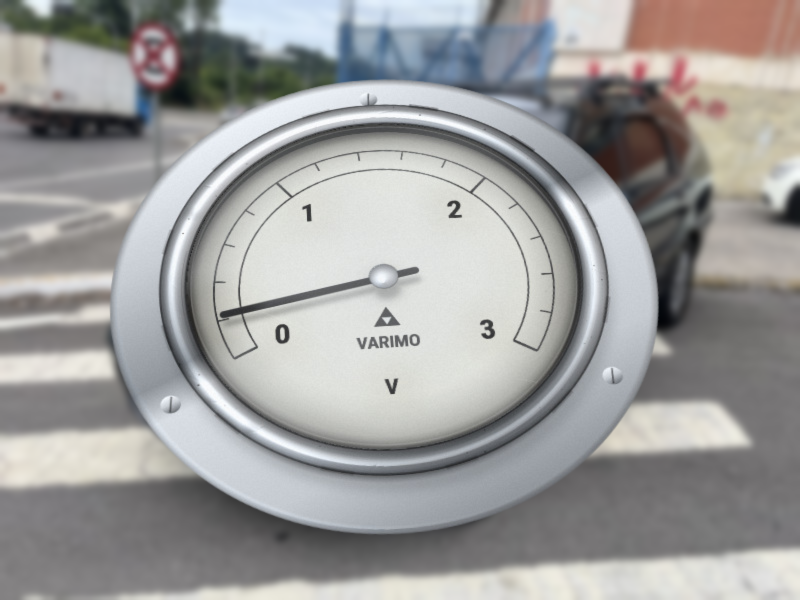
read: 0.2 V
